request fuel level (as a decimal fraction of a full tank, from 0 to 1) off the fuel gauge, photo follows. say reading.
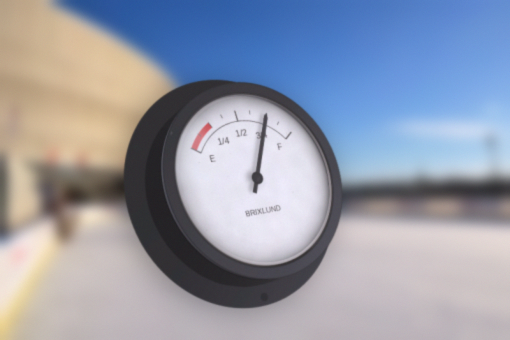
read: 0.75
